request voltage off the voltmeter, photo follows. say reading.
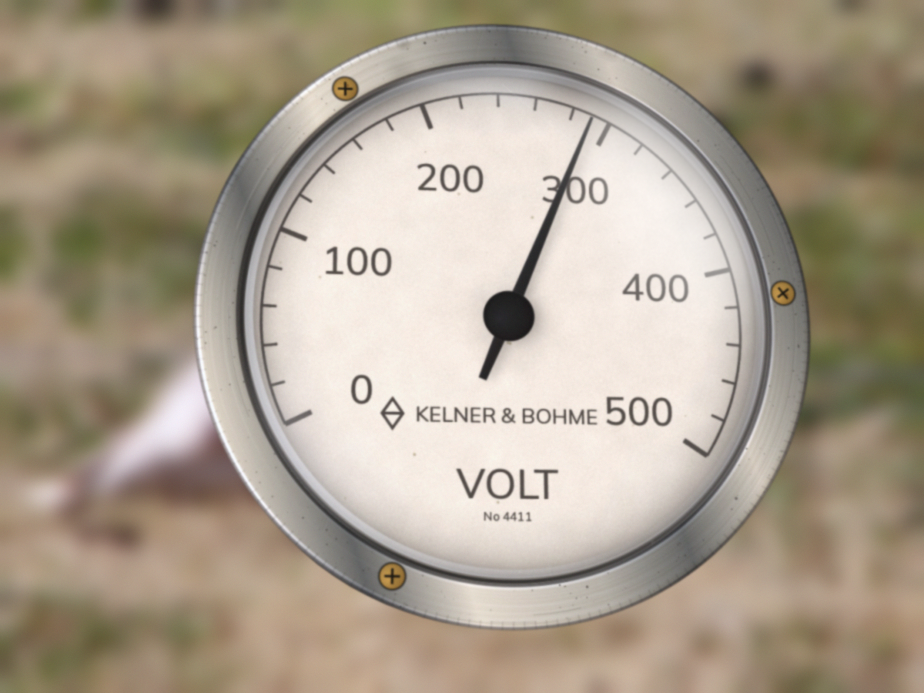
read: 290 V
